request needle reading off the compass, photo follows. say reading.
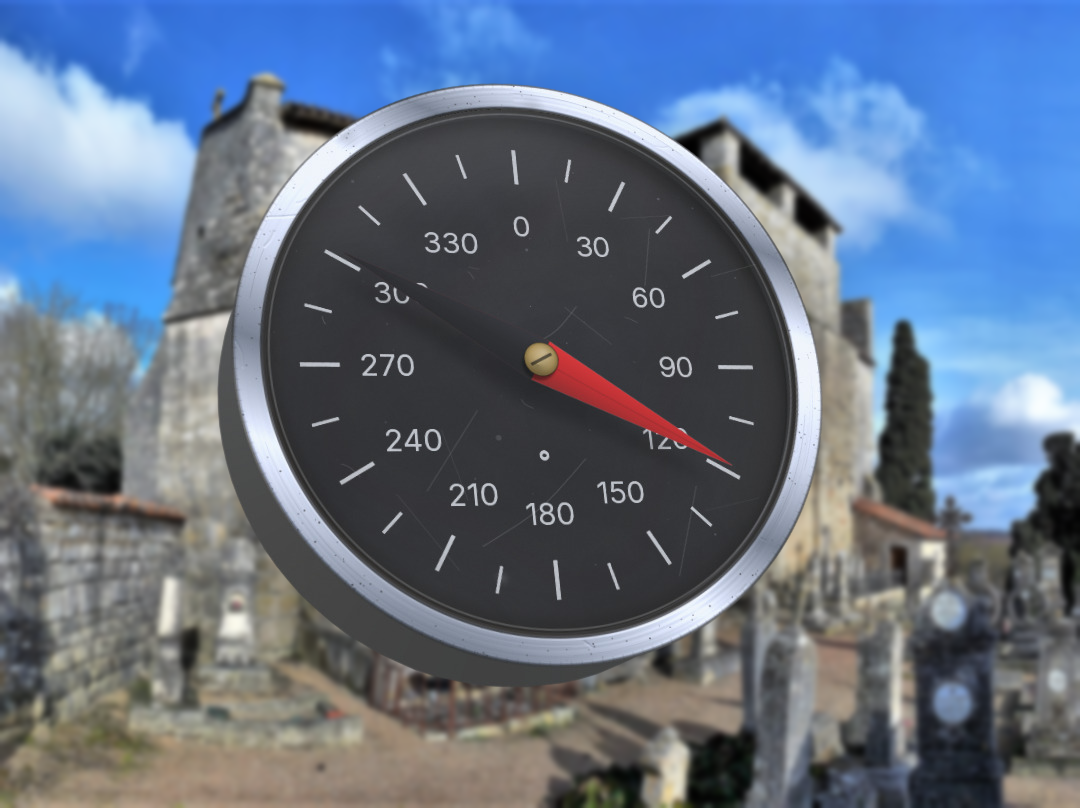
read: 120 °
